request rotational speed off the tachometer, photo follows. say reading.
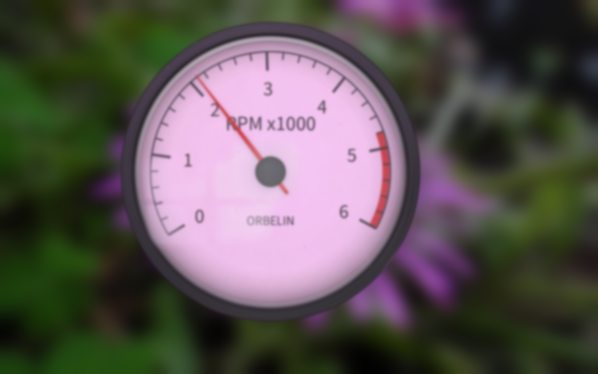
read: 2100 rpm
